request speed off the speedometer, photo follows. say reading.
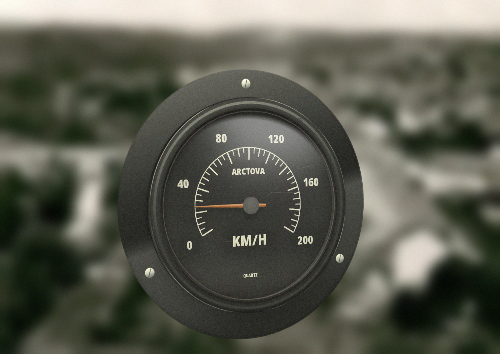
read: 25 km/h
